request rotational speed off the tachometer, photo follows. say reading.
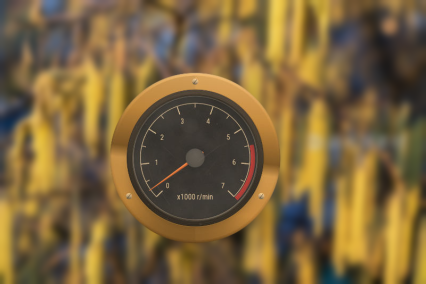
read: 250 rpm
